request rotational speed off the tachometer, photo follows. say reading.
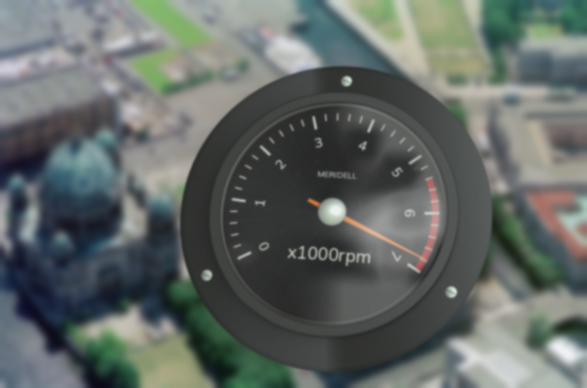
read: 6800 rpm
